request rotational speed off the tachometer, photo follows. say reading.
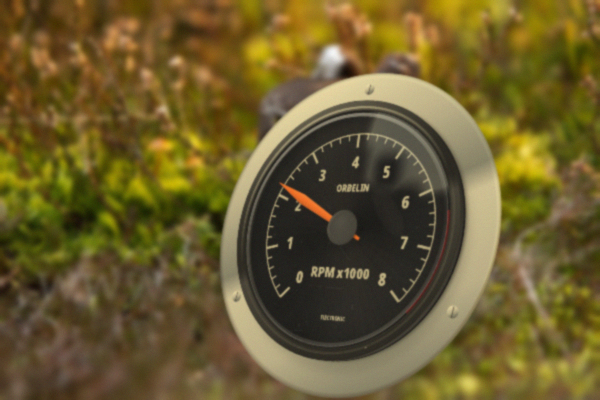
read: 2200 rpm
